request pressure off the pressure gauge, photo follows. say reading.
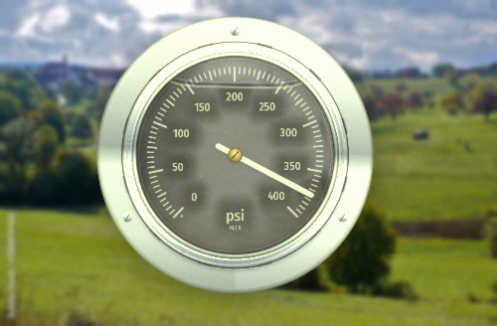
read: 375 psi
